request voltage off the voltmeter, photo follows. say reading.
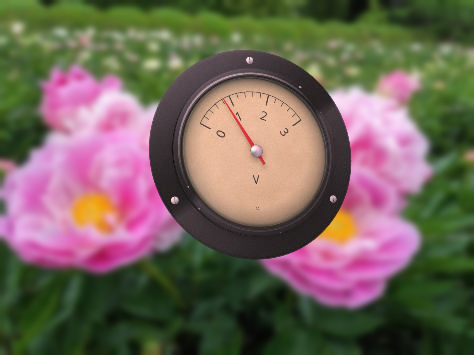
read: 0.8 V
